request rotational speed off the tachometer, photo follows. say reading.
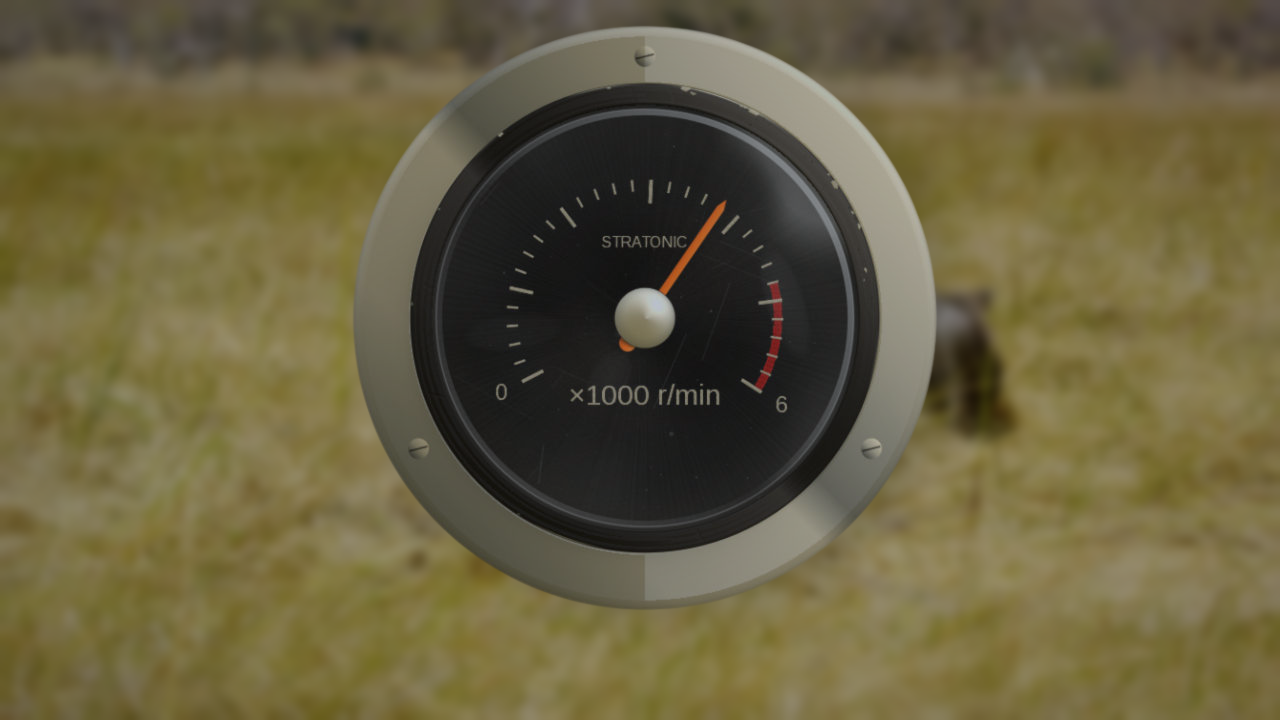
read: 3800 rpm
